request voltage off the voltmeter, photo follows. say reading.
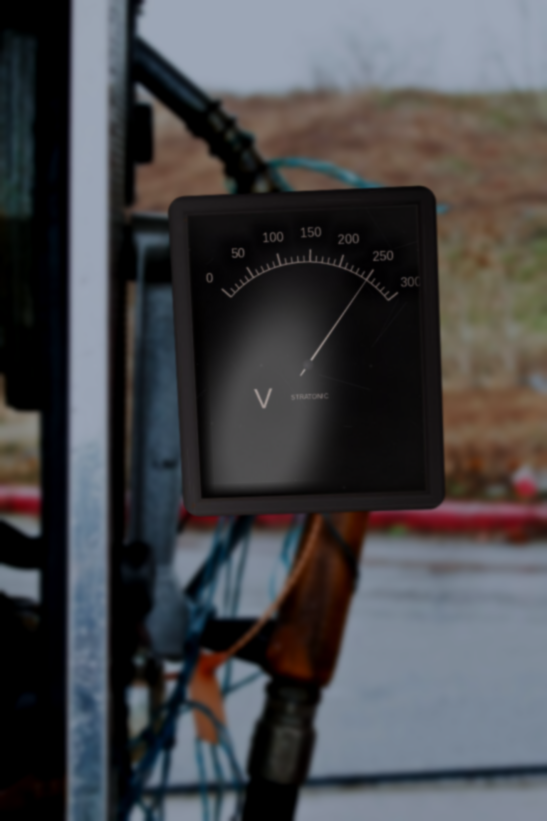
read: 250 V
